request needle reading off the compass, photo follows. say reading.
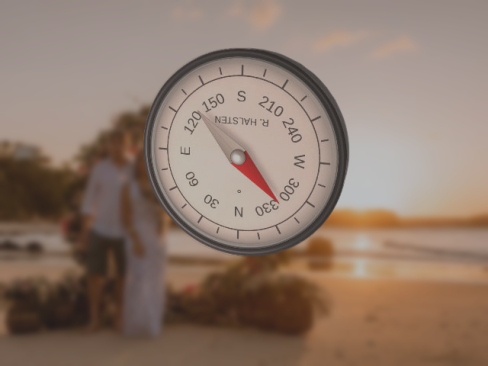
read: 315 °
